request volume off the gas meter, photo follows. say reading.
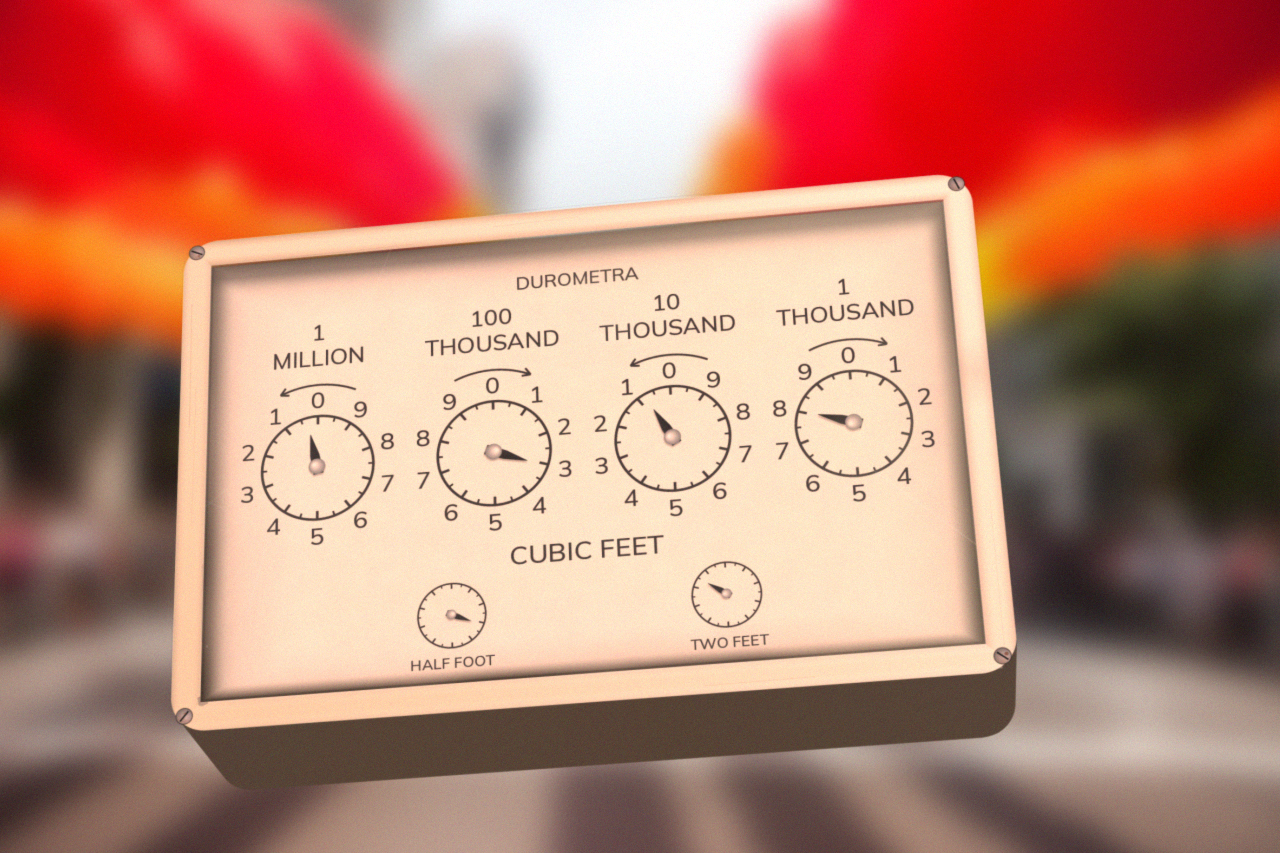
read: 30800 ft³
